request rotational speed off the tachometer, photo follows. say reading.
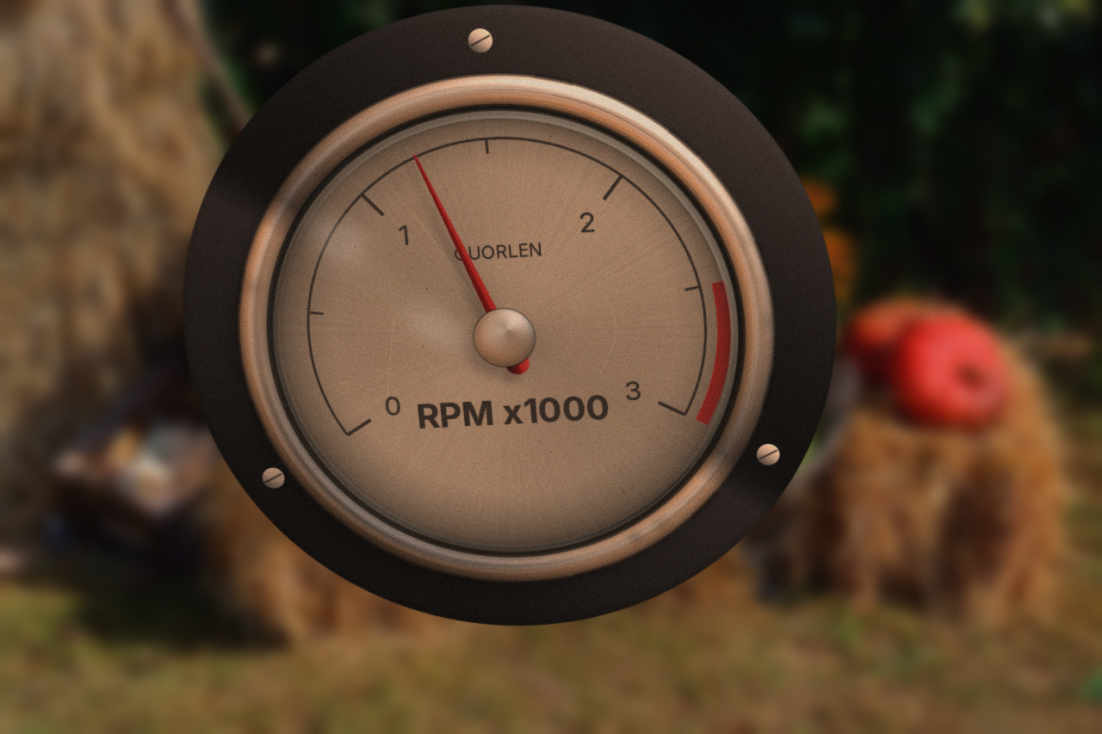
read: 1250 rpm
